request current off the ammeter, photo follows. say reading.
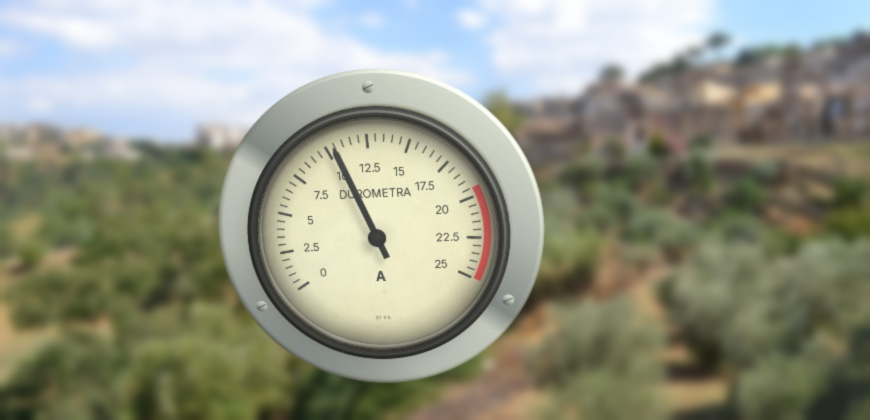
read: 10.5 A
